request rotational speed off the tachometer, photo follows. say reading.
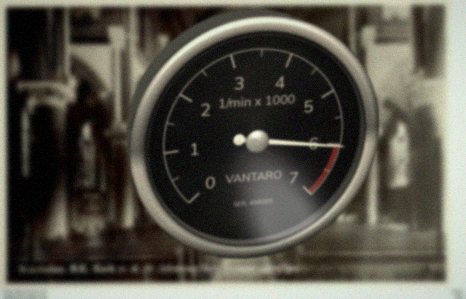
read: 6000 rpm
